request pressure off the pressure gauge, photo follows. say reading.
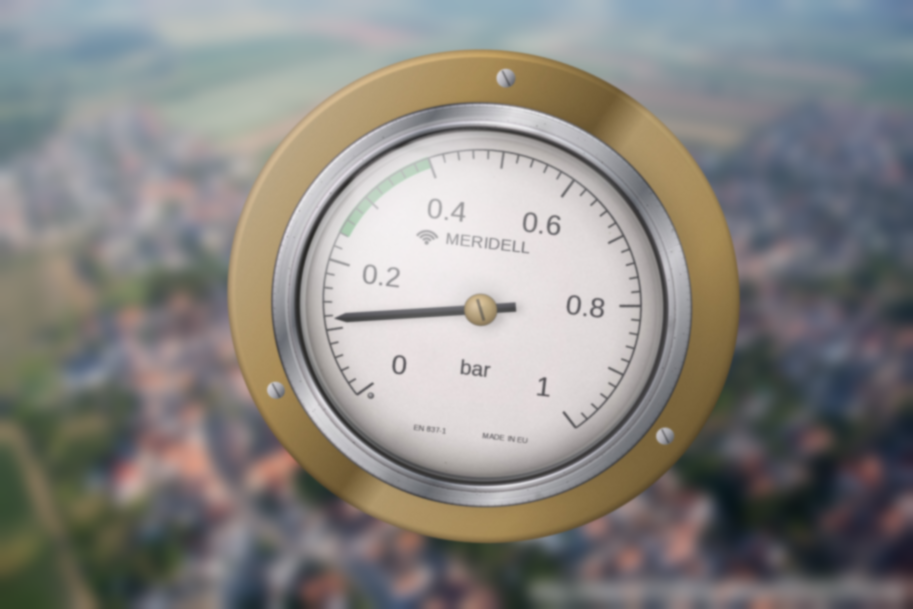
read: 0.12 bar
